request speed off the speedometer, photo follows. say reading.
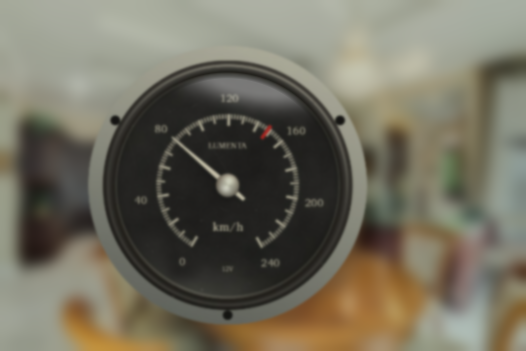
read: 80 km/h
